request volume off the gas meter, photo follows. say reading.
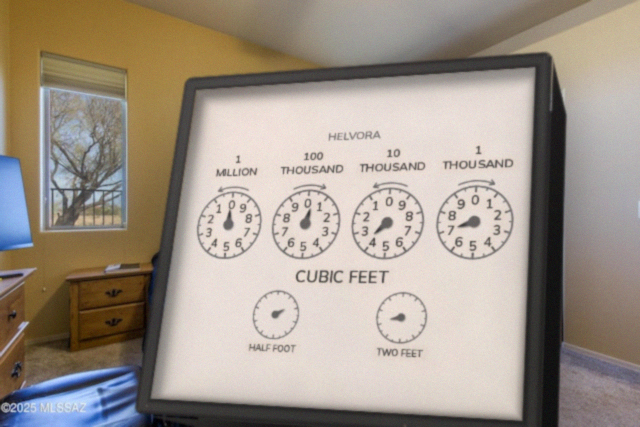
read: 3700 ft³
